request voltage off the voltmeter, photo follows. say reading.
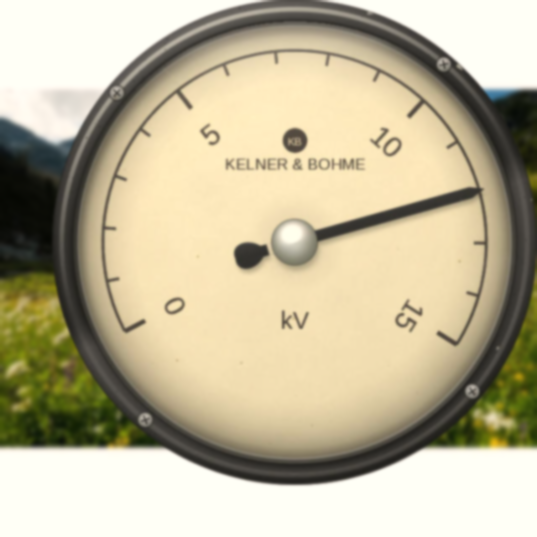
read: 12 kV
